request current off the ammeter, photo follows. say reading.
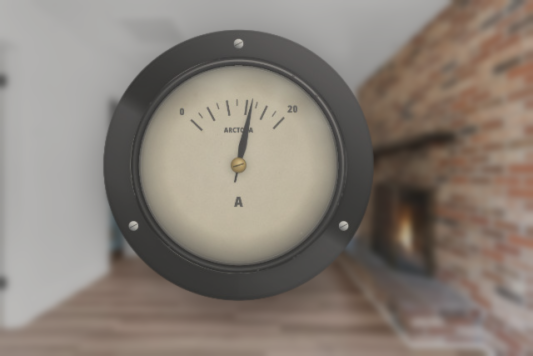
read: 13 A
